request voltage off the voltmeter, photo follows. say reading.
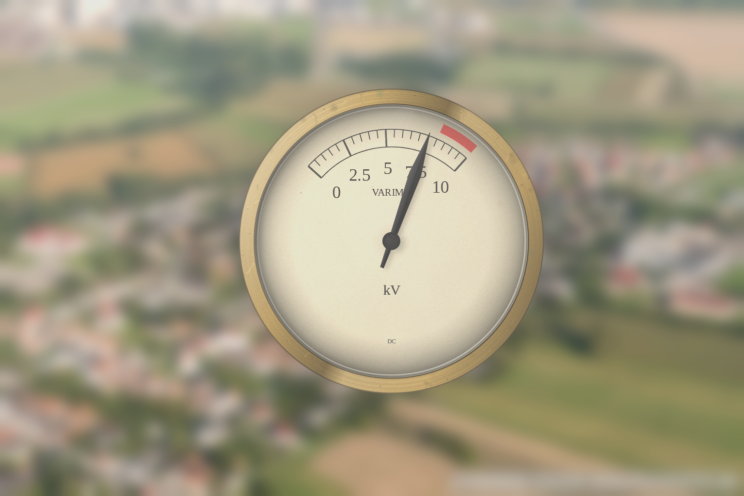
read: 7.5 kV
